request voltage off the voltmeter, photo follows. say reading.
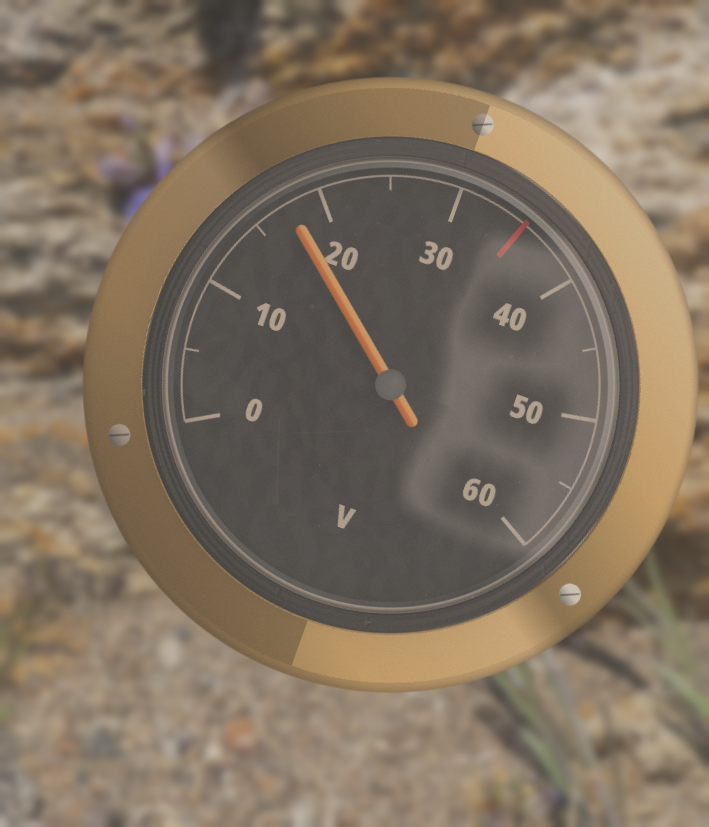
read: 17.5 V
